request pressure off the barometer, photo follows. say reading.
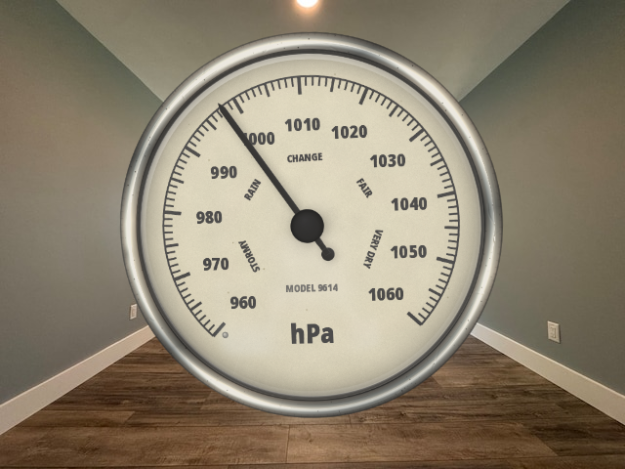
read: 998 hPa
